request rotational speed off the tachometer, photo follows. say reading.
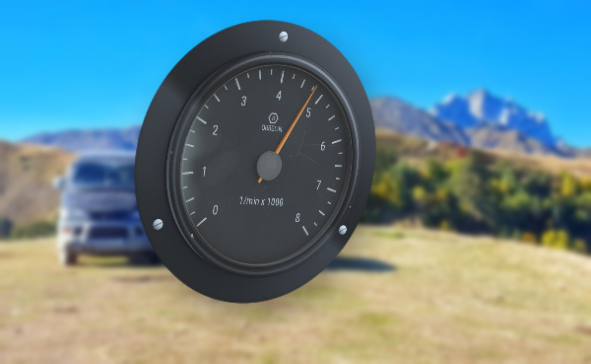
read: 4750 rpm
